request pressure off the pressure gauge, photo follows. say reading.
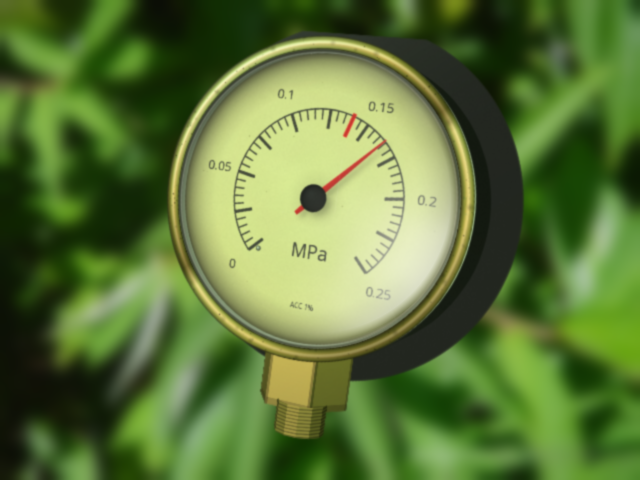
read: 0.165 MPa
